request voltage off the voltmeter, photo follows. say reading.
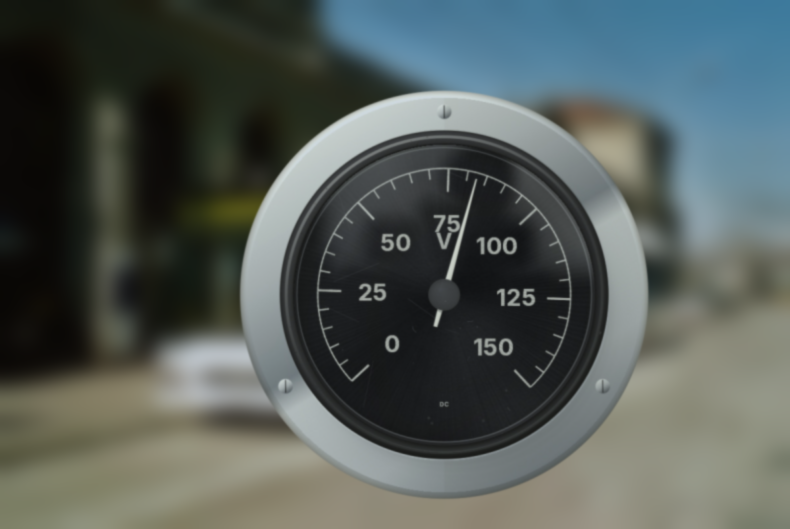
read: 82.5 V
